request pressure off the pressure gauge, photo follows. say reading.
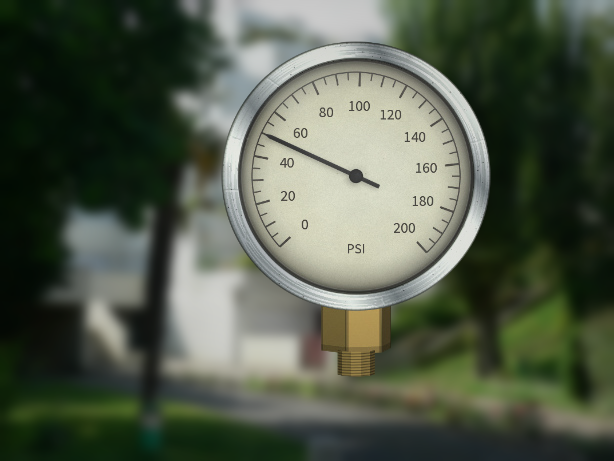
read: 50 psi
